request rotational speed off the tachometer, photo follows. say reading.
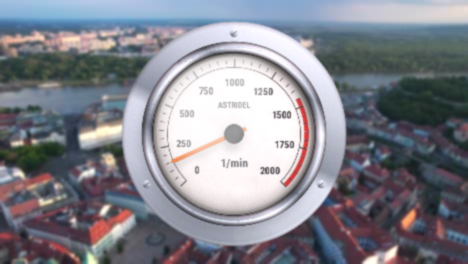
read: 150 rpm
